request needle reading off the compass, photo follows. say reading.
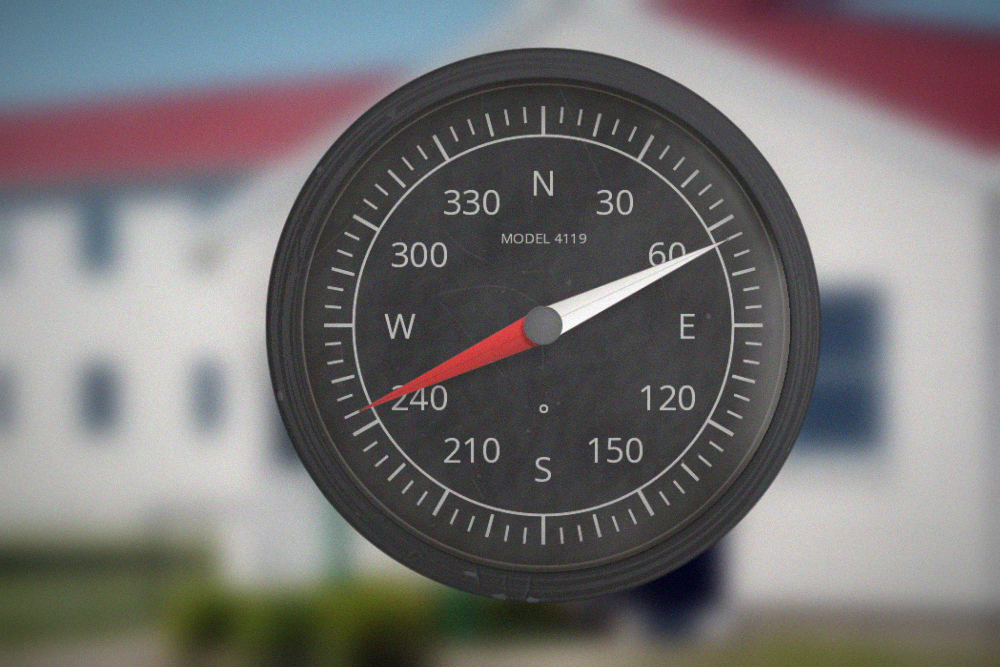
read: 245 °
